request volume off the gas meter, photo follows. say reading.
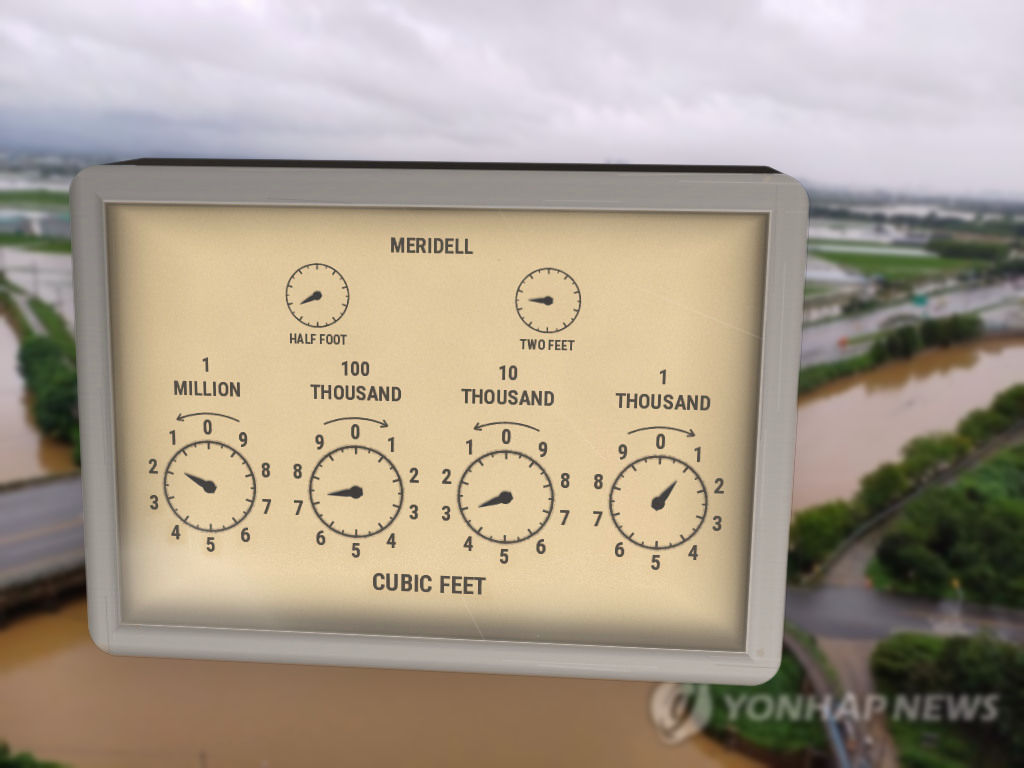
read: 173100 ft³
